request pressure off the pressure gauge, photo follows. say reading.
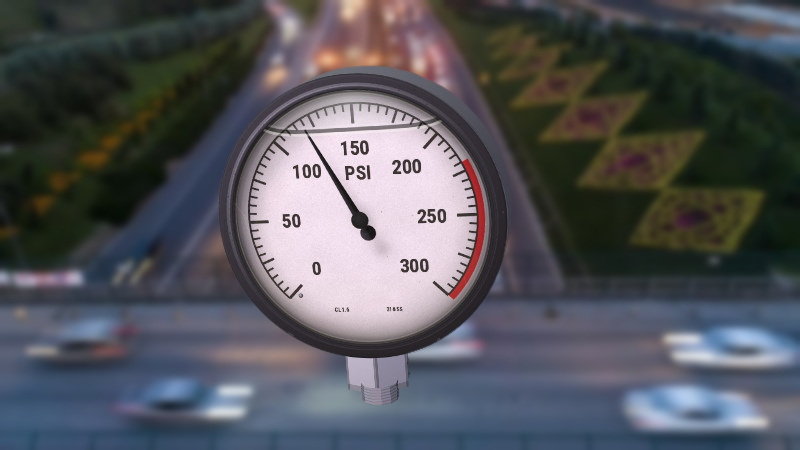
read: 120 psi
